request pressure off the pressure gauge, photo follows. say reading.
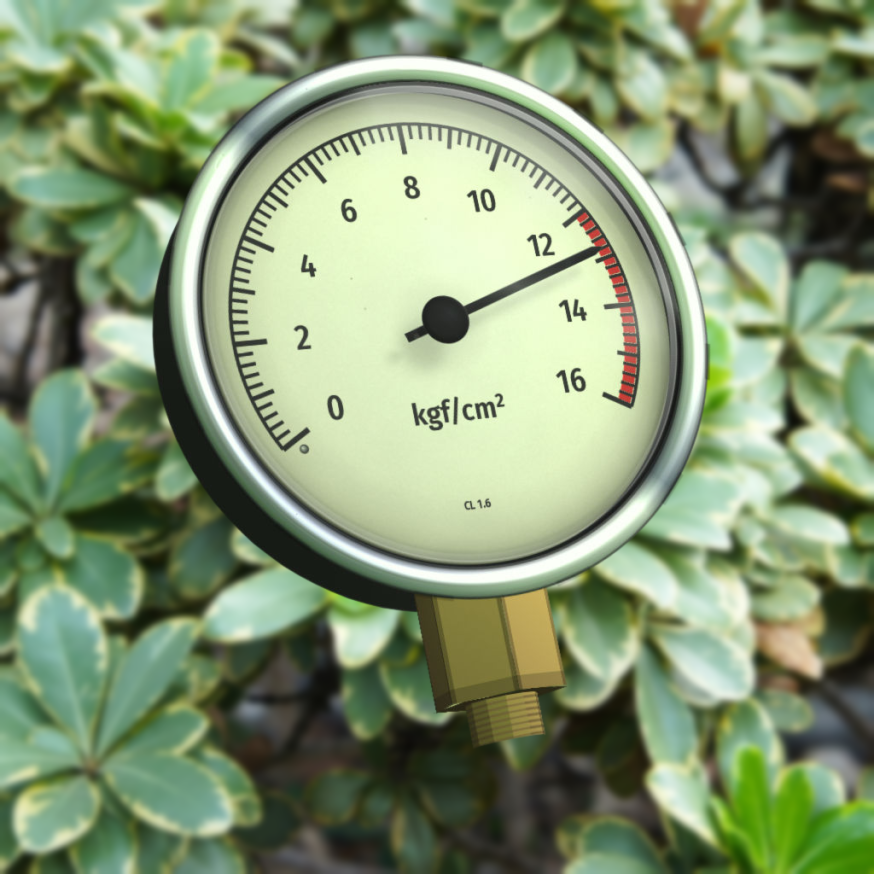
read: 12.8 kg/cm²
